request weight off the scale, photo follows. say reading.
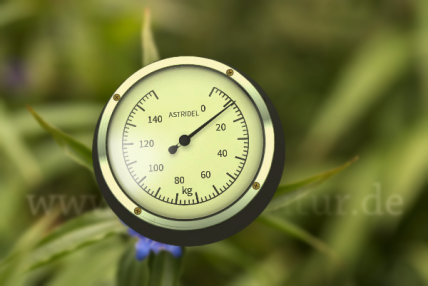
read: 12 kg
